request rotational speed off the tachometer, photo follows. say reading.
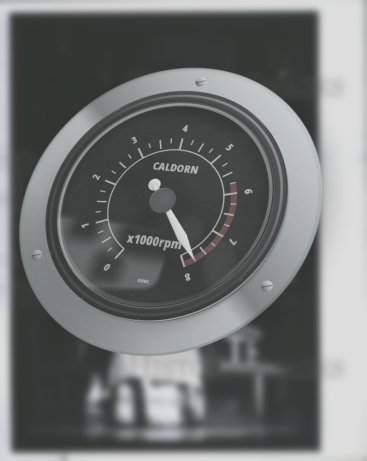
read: 7750 rpm
